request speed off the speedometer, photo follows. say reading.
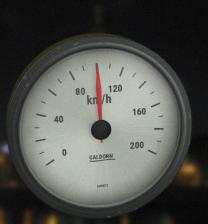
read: 100 km/h
